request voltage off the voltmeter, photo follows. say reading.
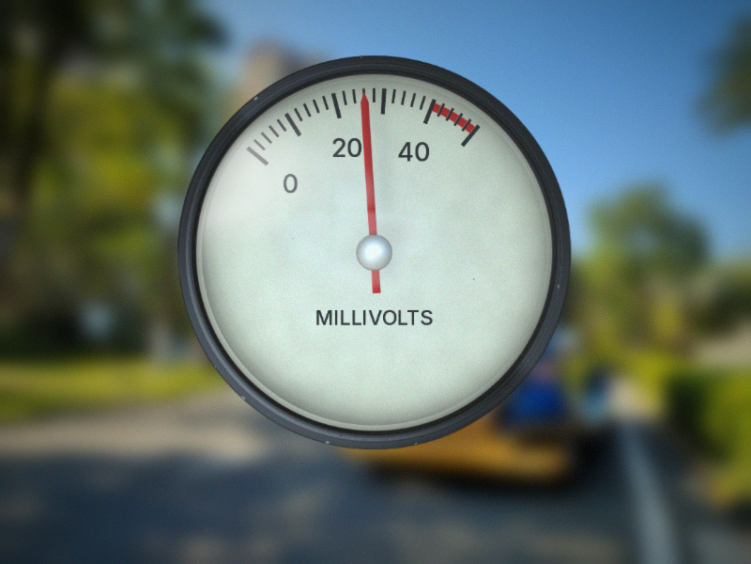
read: 26 mV
